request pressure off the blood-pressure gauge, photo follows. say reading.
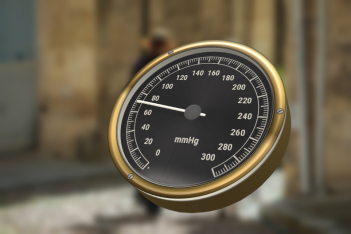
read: 70 mmHg
